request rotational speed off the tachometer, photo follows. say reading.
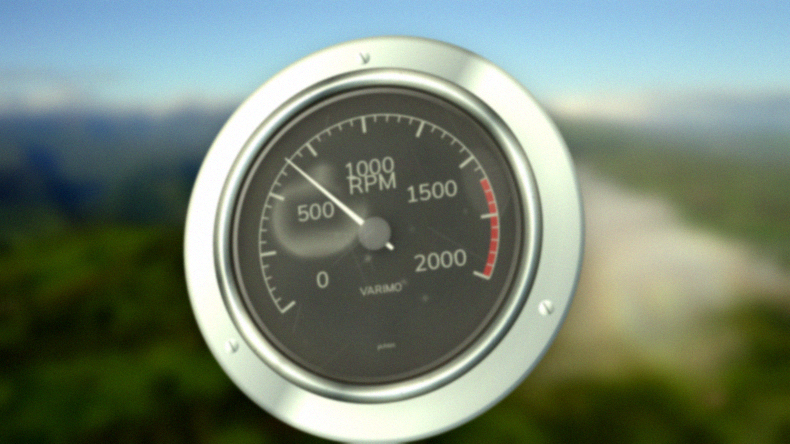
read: 650 rpm
